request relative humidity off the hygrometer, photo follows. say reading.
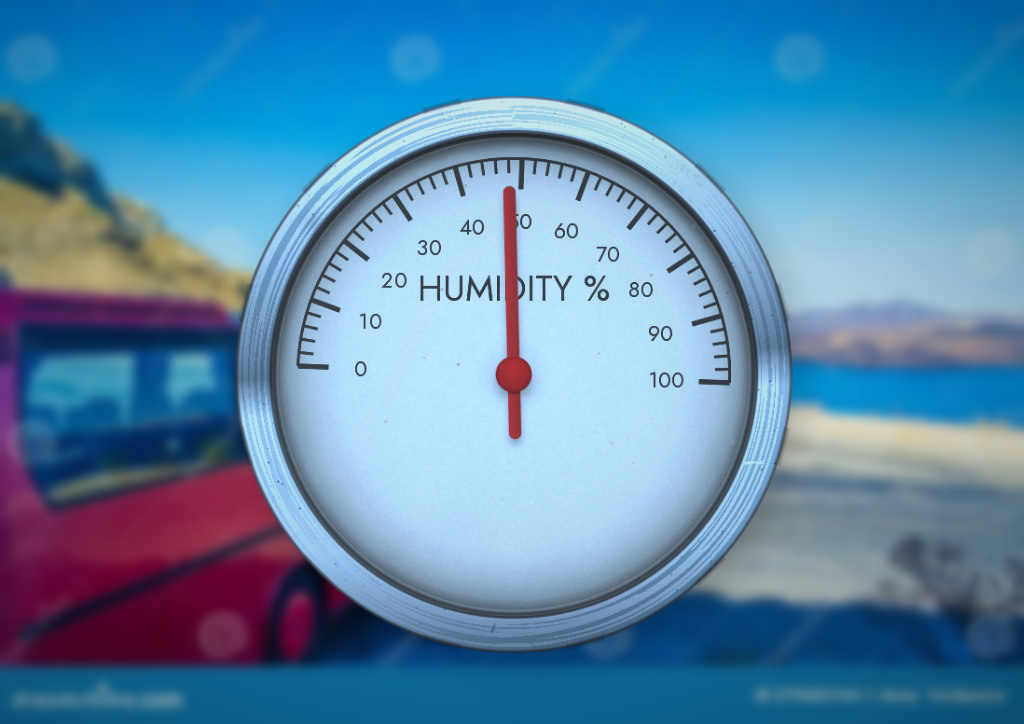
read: 48 %
